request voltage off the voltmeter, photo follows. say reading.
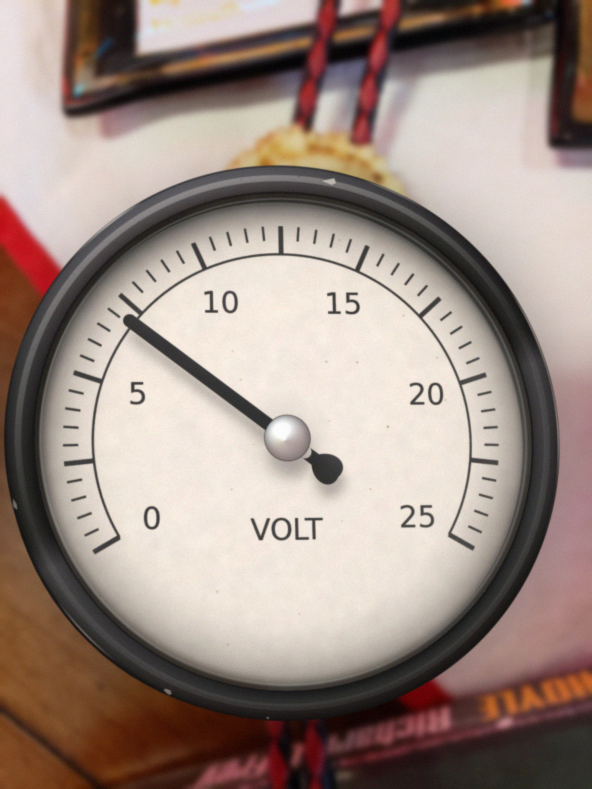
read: 7 V
